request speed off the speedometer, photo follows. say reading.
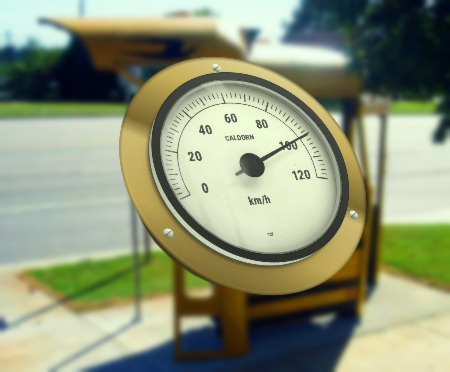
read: 100 km/h
